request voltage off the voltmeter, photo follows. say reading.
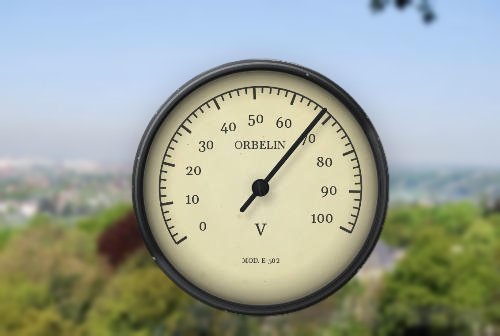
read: 68 V
